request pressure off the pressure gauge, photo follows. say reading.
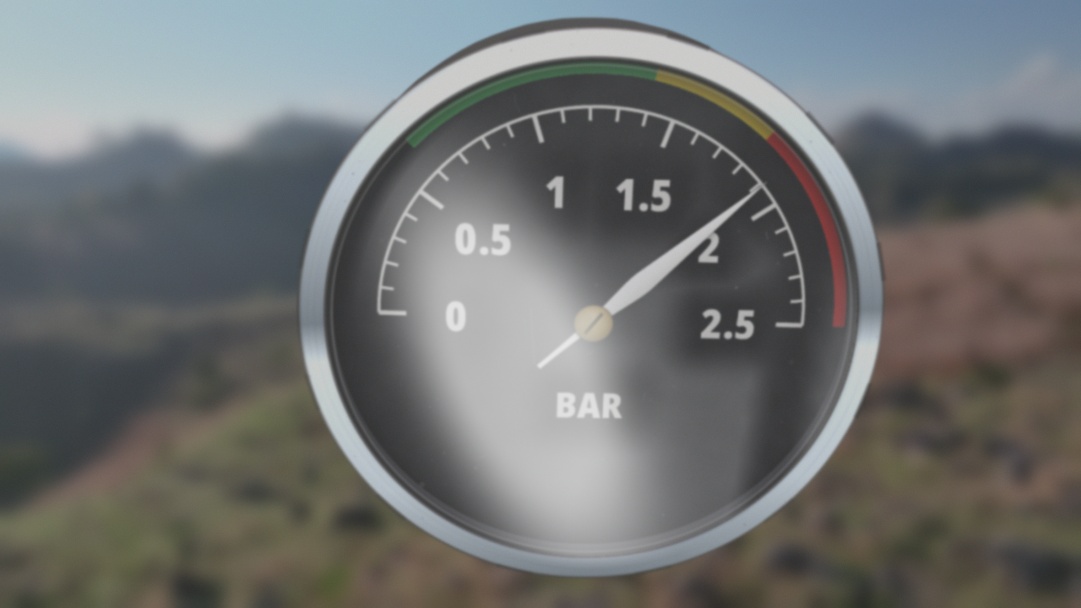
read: 1.9 bar
